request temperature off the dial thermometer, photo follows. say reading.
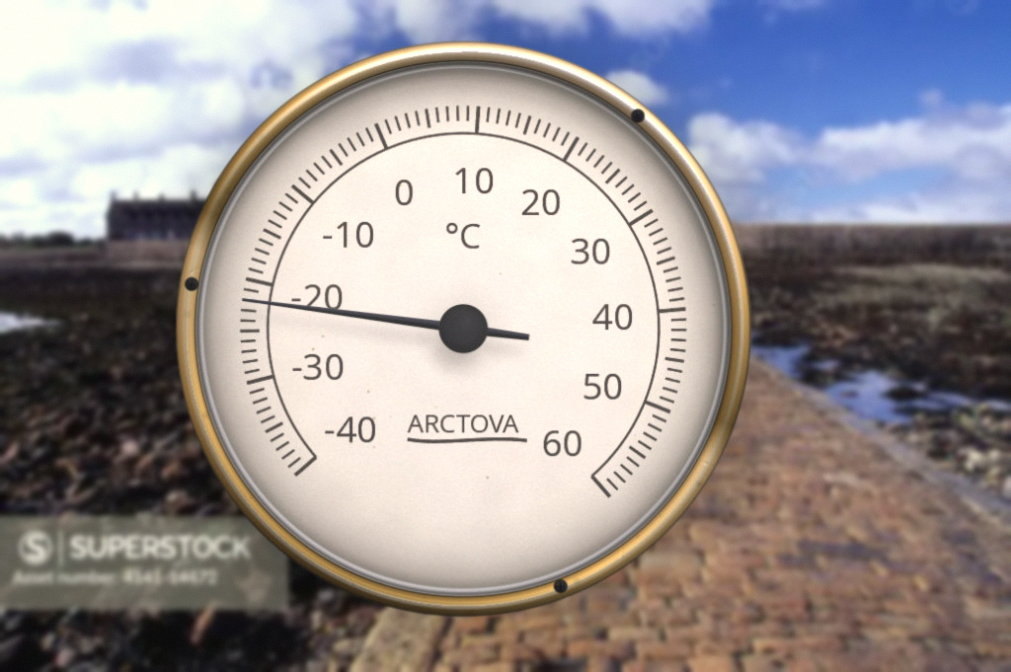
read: -22 °C
